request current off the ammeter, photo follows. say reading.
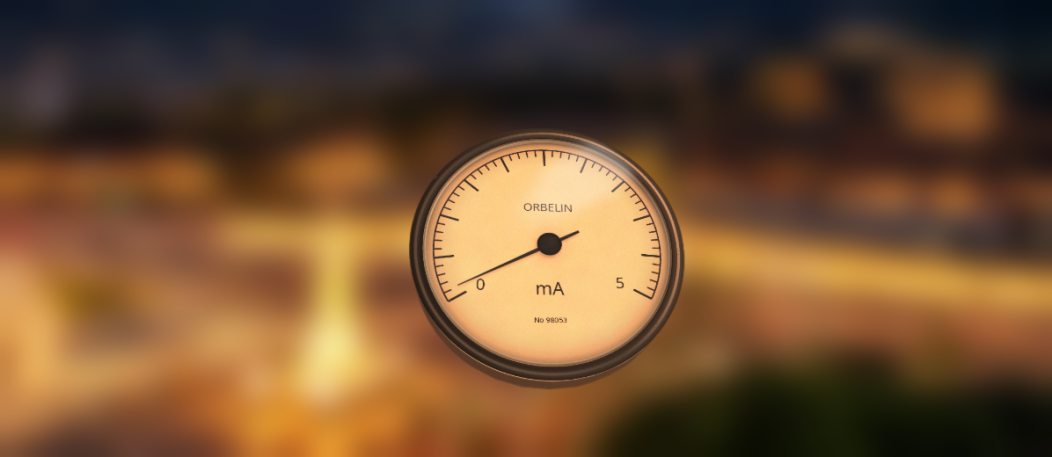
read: 0.1 mA
